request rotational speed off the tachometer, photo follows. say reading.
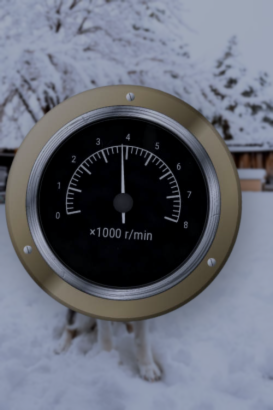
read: 3800 rpm
